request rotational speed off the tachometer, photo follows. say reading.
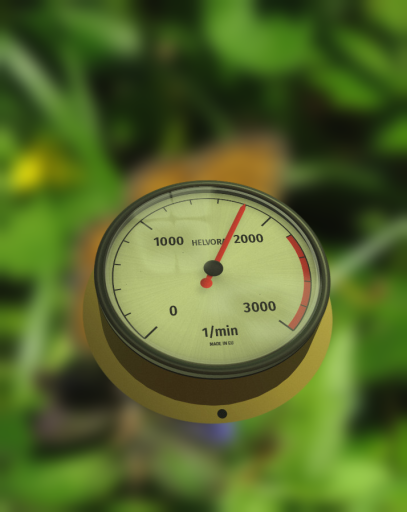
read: 1800 rpm
